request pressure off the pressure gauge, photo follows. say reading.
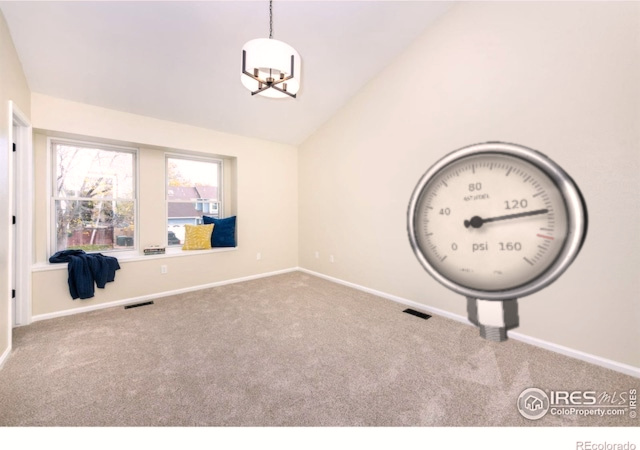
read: 130 psi
